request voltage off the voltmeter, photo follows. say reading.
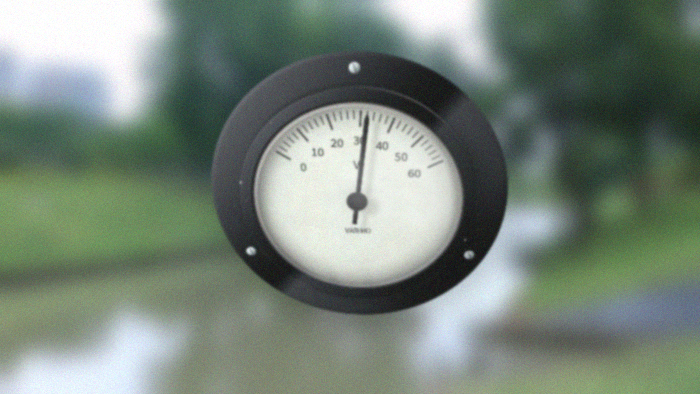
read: 32 V
